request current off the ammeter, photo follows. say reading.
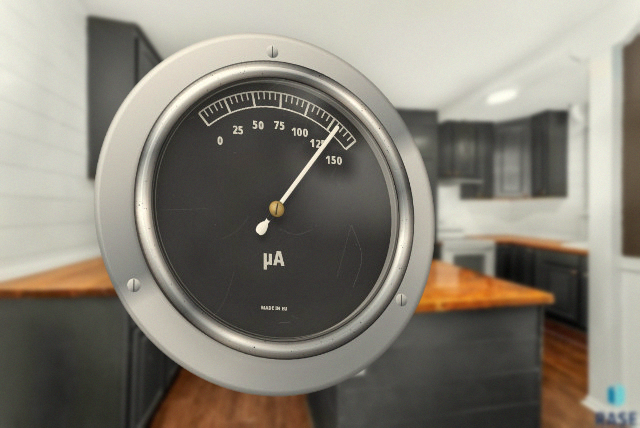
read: 130 µA
